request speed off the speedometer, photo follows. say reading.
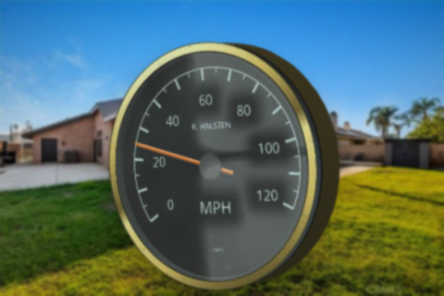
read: 25 mph
